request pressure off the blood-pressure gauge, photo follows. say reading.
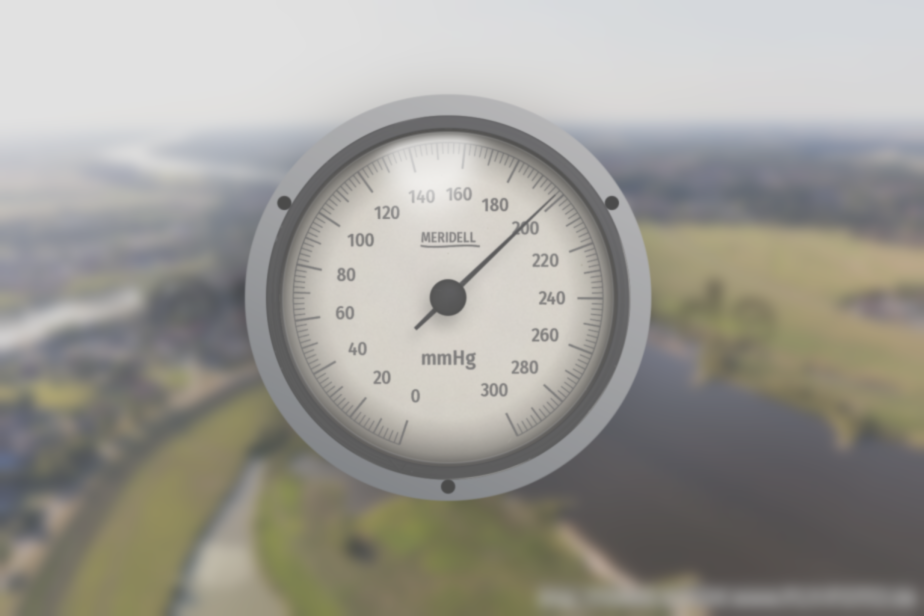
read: 198 mmHg
